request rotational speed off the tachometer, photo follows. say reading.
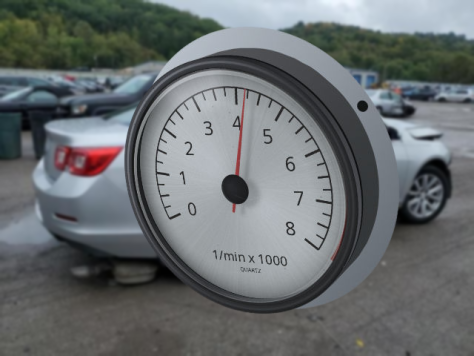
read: 4250 rpm
